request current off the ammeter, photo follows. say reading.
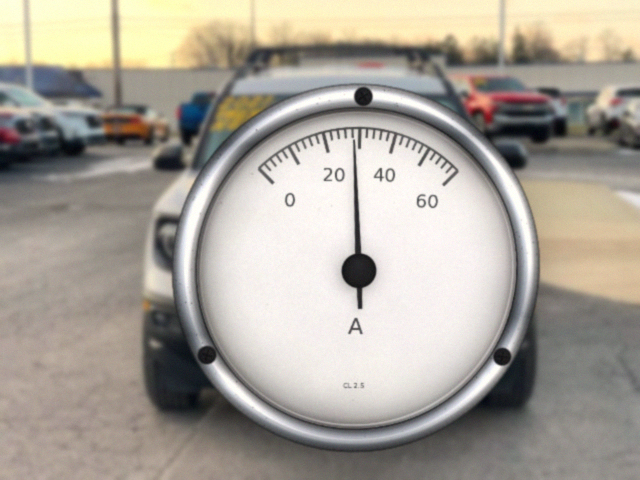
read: 28 A
